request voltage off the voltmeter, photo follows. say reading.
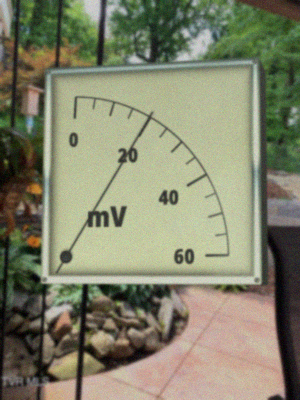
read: 20 mV
